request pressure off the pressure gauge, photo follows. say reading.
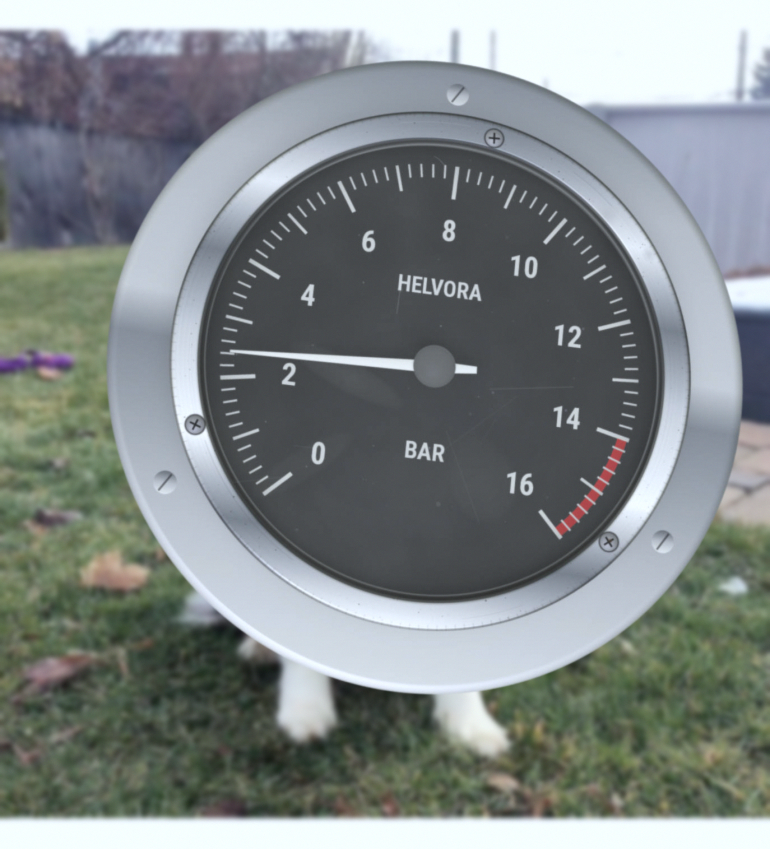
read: 2.4 bar
